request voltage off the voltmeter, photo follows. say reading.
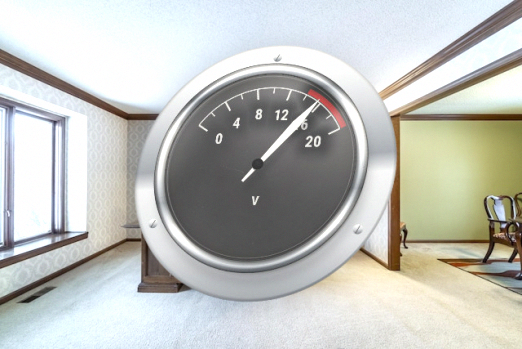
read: 16 V
